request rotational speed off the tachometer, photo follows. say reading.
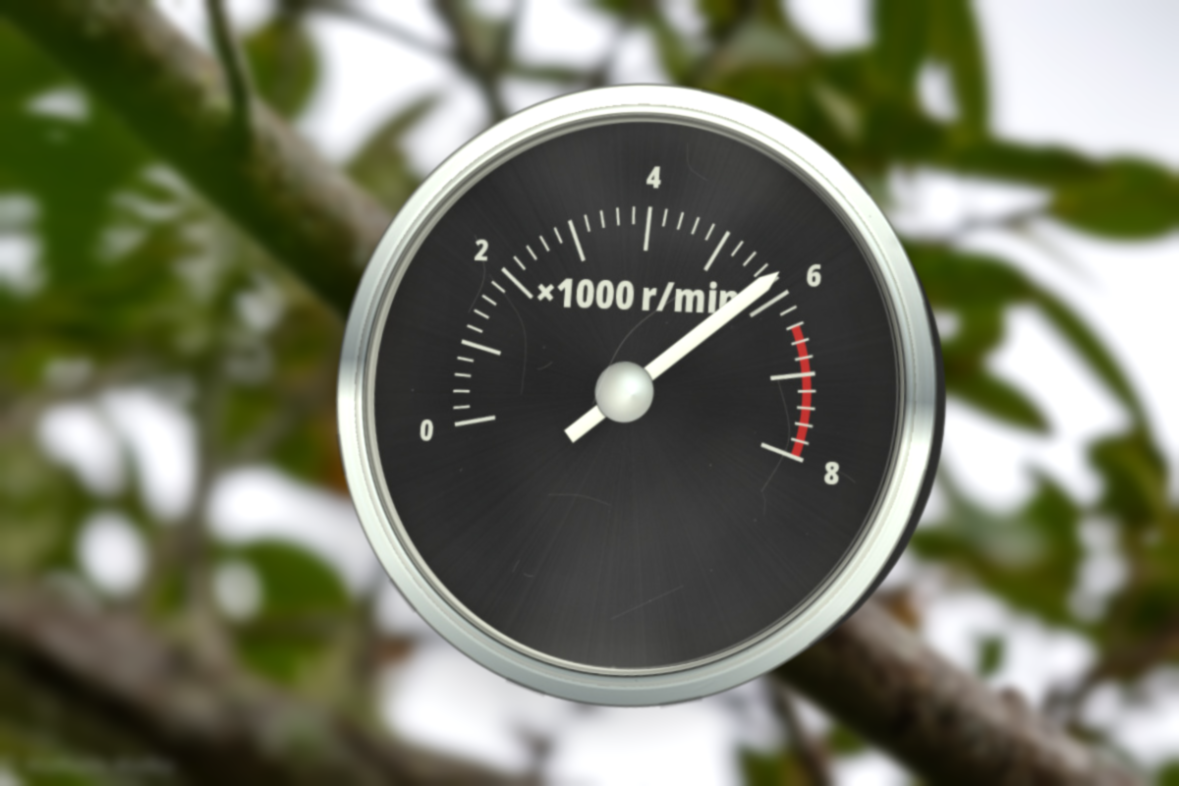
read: 5800 rpm
